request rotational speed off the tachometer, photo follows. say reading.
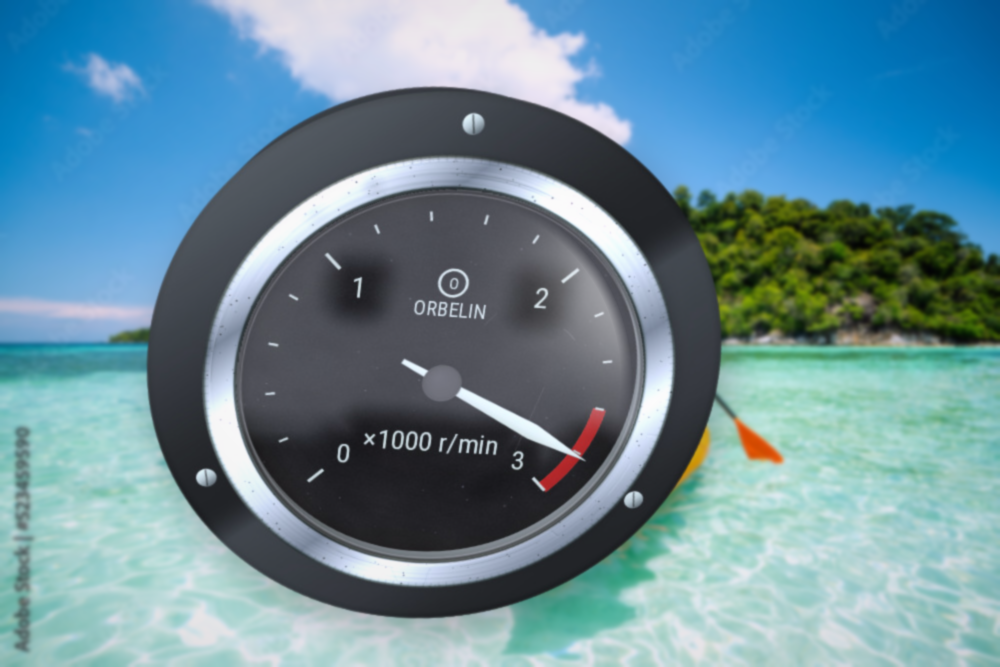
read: 2800 rpm
